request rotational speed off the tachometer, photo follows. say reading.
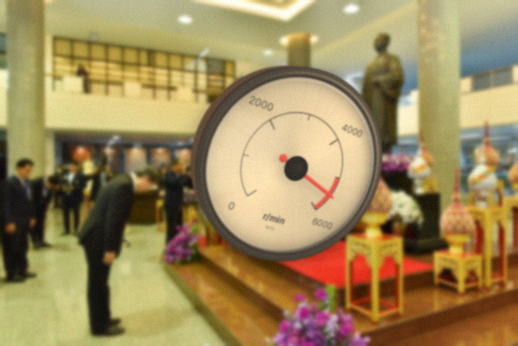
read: 5500 rpm
